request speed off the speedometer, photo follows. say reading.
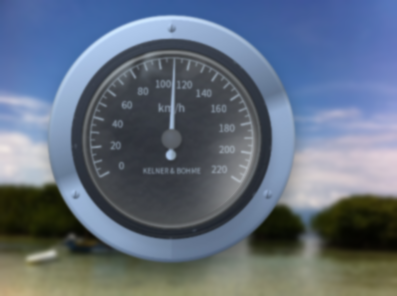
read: 110 km/h
